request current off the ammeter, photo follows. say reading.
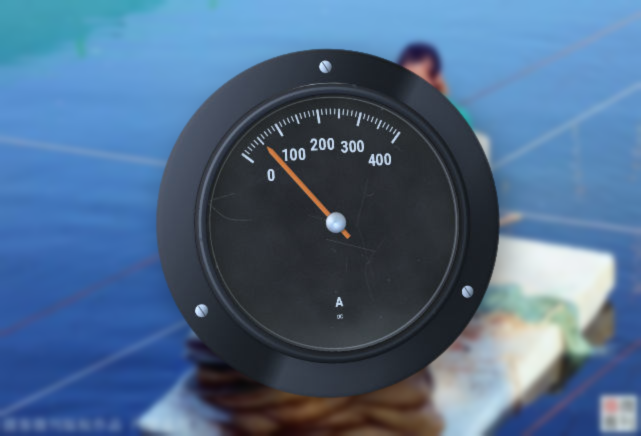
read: 50 A
